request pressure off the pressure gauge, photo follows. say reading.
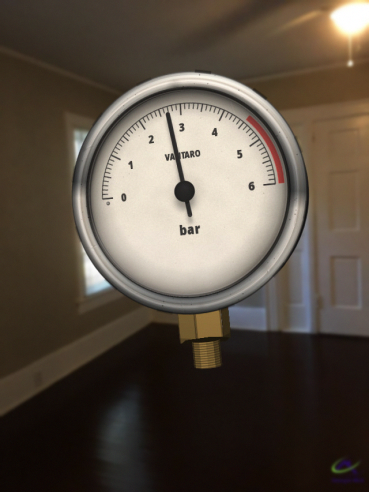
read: 2.7 bar
